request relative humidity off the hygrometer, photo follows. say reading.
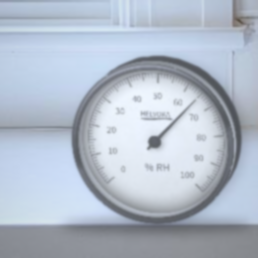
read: 65 %
